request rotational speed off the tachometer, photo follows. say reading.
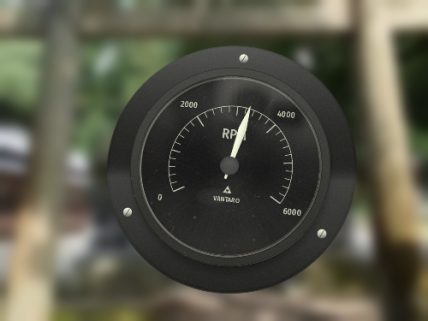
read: 3300 rpm
